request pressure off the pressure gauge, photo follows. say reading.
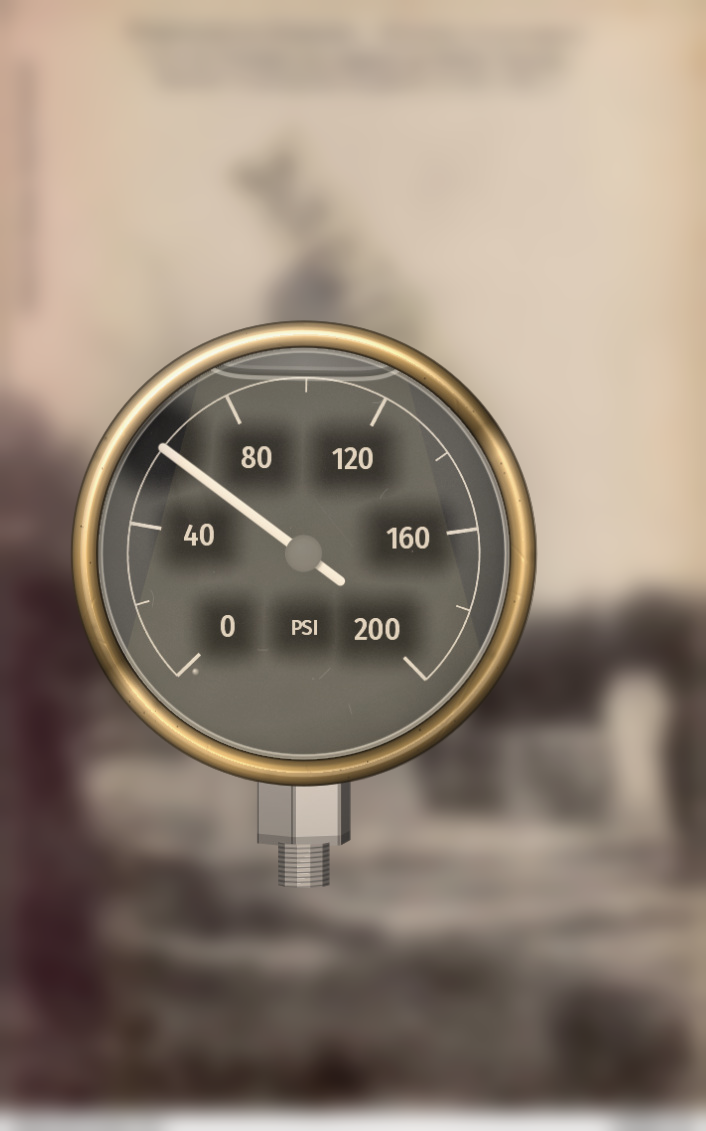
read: 60 psi
